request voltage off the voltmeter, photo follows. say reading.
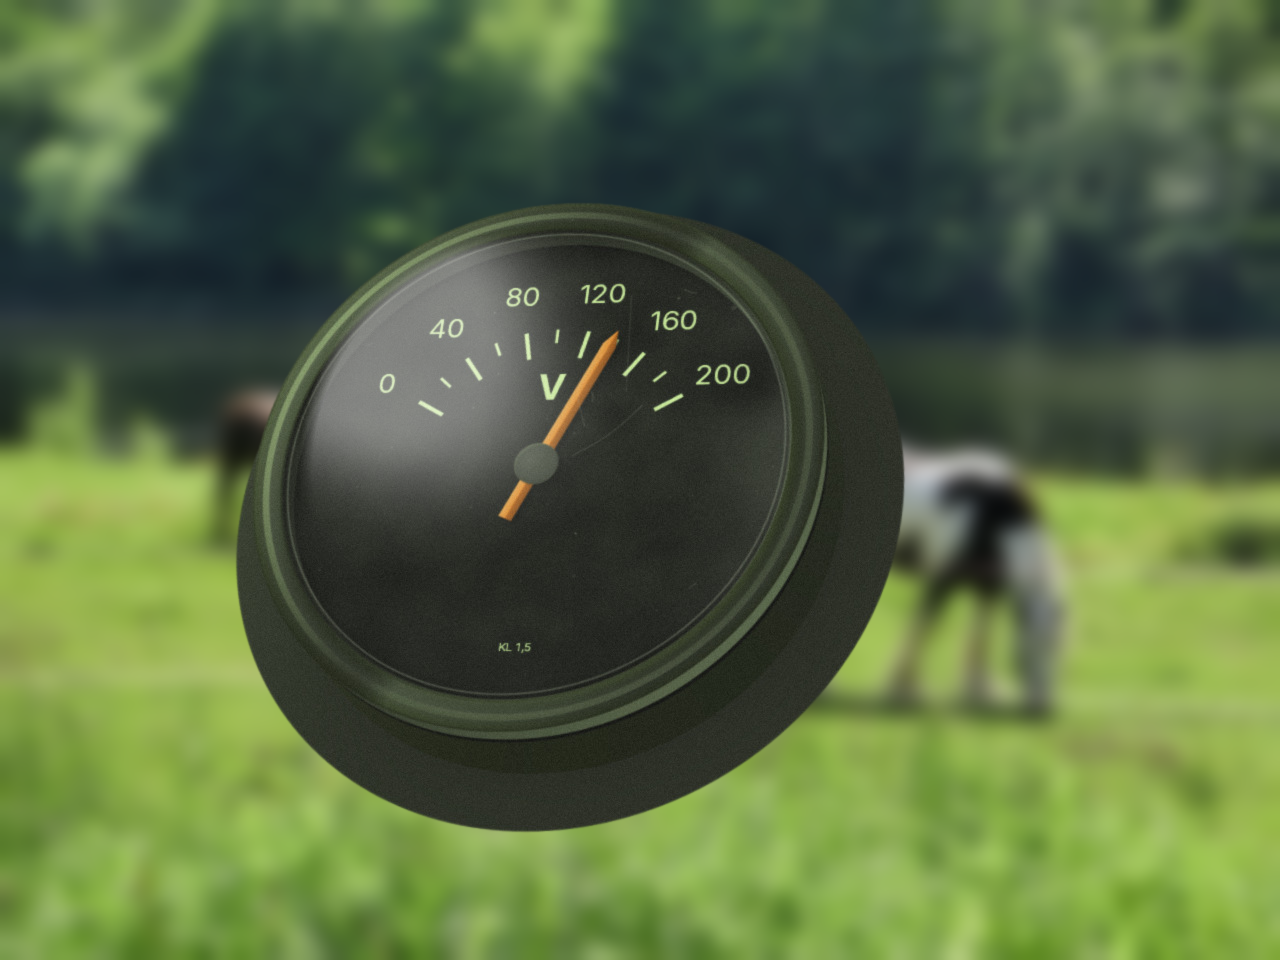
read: 140 V
